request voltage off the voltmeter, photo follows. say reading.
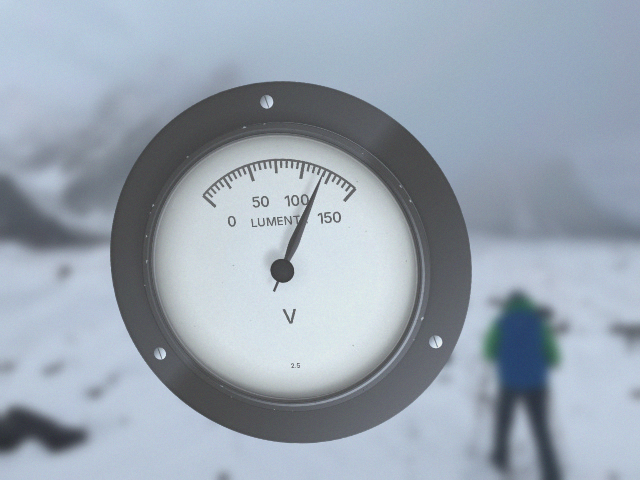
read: 120 V
